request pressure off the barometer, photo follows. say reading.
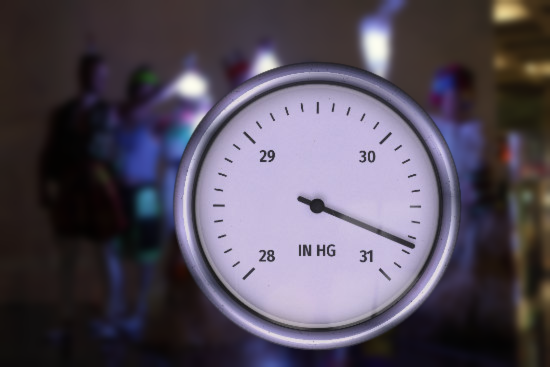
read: 30.75 inHg
